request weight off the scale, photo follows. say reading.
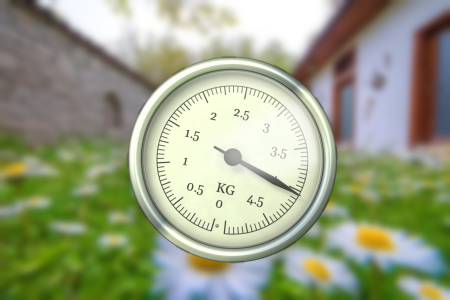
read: 4.05 kg
